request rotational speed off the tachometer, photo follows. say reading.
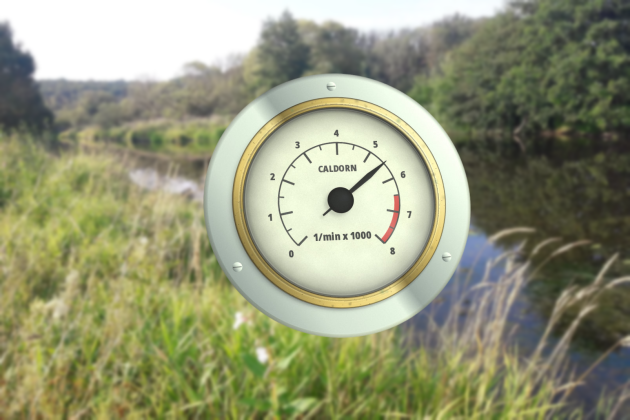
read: 5500 rpm
